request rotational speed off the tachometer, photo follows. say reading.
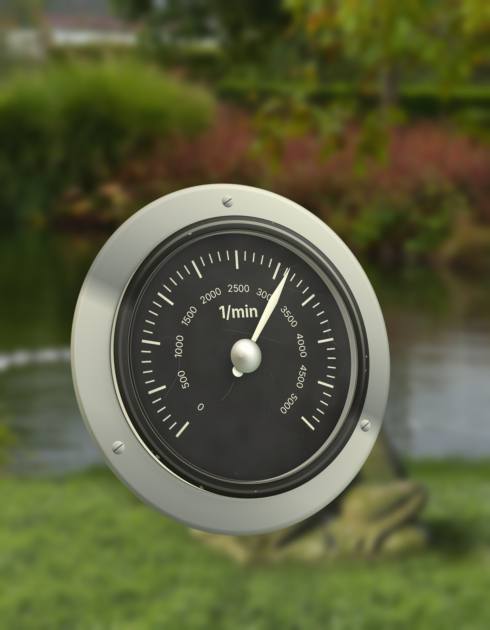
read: 3100 rpm
